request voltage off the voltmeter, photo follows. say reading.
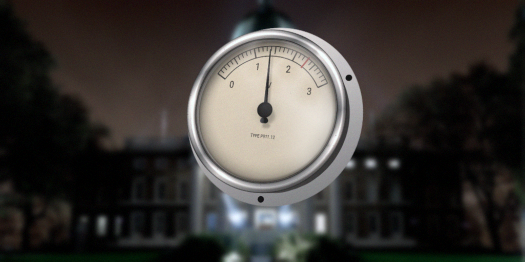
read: 1.4 V
